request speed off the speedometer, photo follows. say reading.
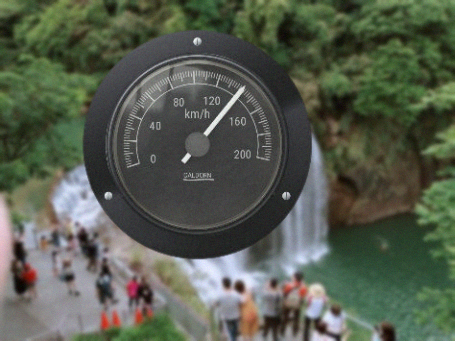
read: 140 km/h
